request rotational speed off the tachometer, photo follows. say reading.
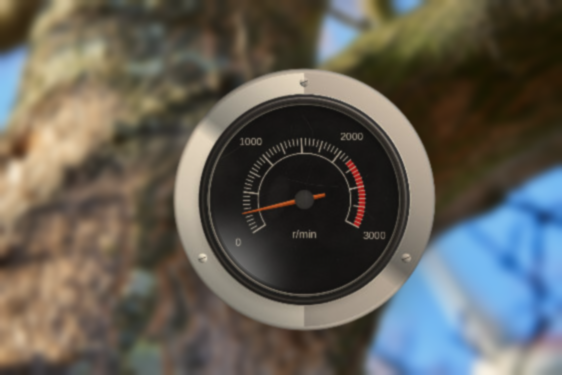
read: 250 rpm
